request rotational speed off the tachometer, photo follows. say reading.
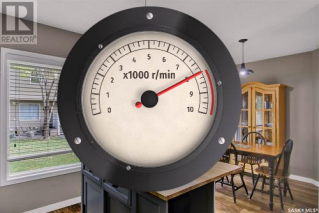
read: 8000 rpm
